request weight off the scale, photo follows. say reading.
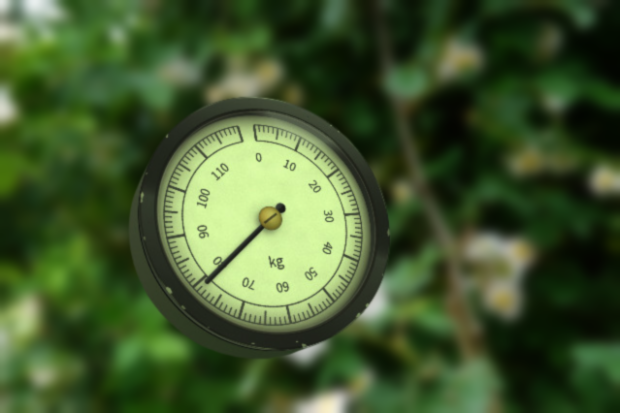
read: 79 kg
